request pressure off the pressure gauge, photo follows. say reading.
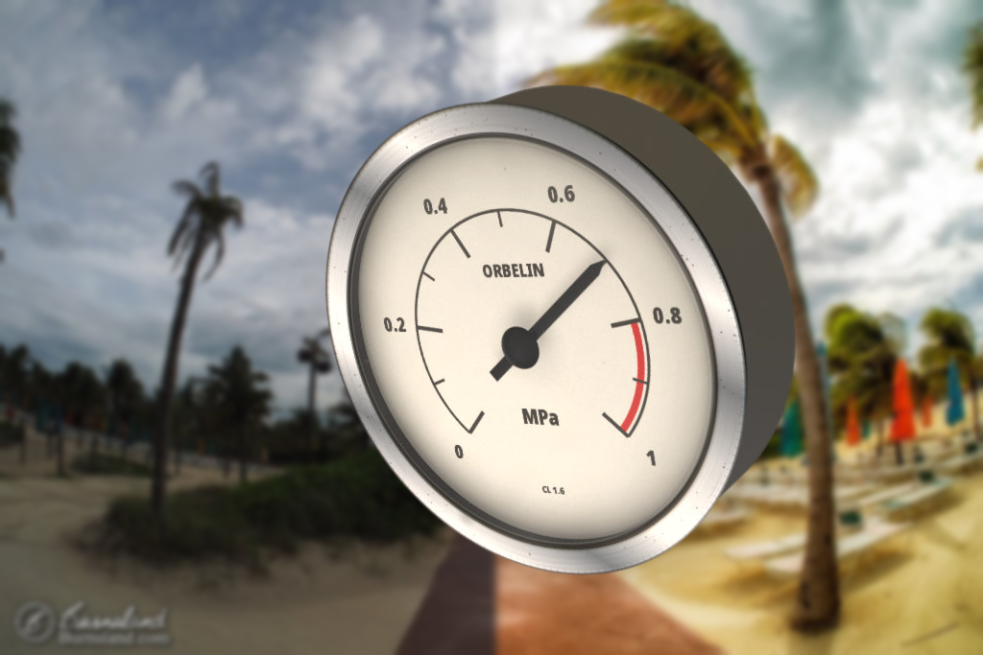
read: 0.7 MPa
